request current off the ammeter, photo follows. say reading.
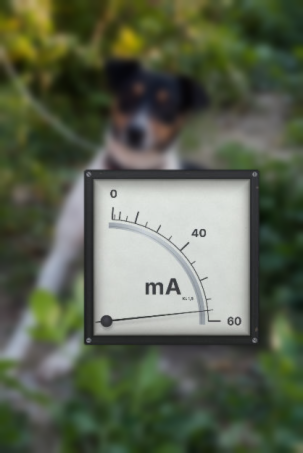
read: 57.5 mA
